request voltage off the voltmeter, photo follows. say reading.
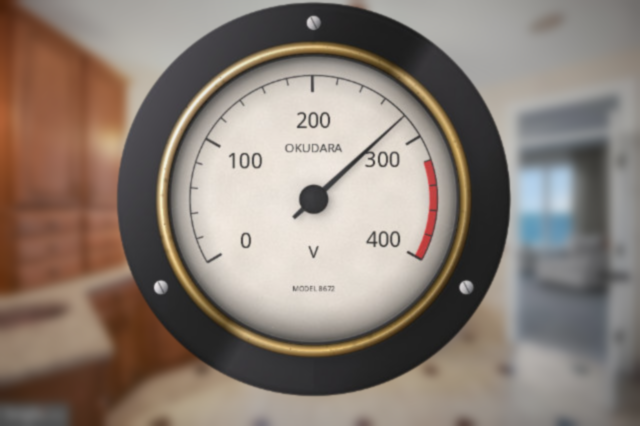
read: 280 V
